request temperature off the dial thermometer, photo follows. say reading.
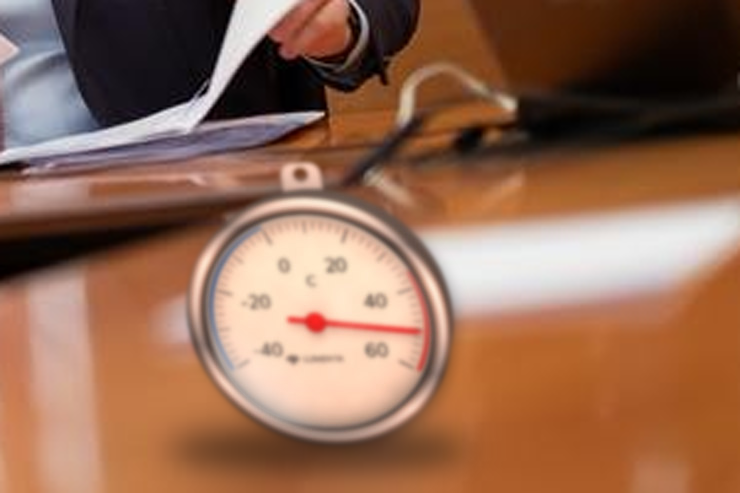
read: 50 °C
